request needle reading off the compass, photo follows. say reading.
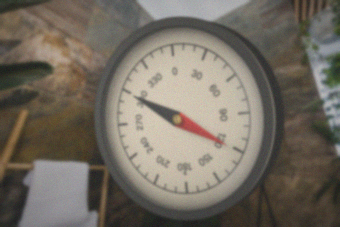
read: 120 °
